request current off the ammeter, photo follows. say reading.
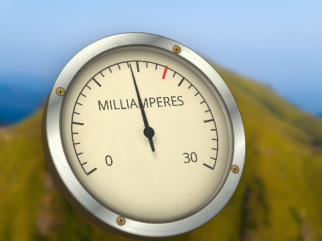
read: 14 mA
